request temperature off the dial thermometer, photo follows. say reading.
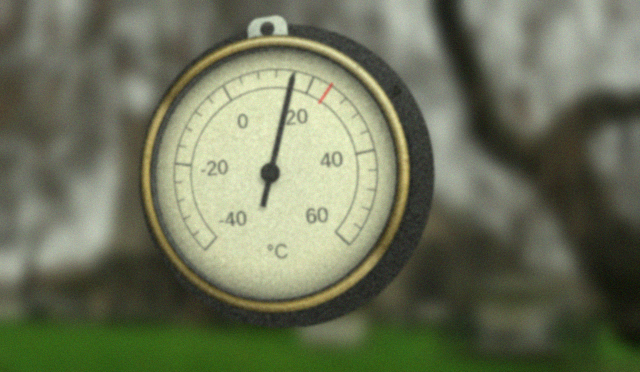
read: 16 °C
